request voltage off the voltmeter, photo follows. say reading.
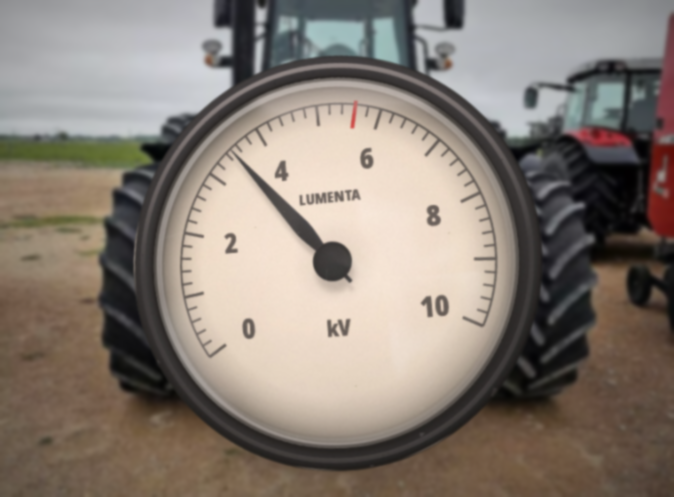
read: 3.5 kV
